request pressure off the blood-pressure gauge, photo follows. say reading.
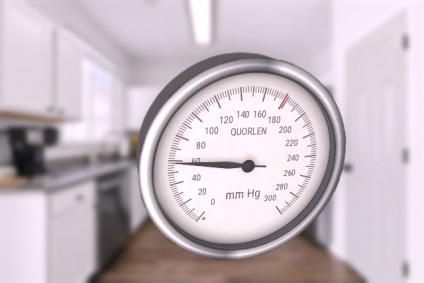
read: 60 mmHg
